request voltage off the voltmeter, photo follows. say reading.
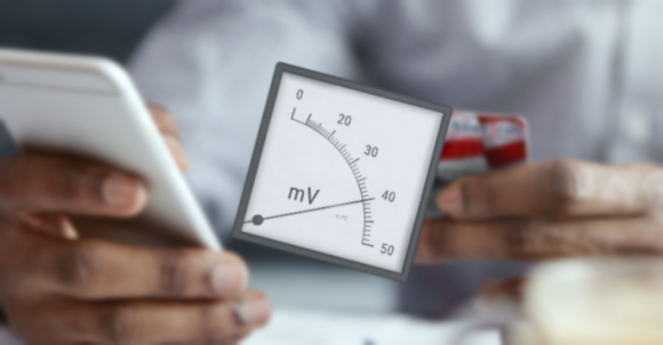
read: 40 mV
